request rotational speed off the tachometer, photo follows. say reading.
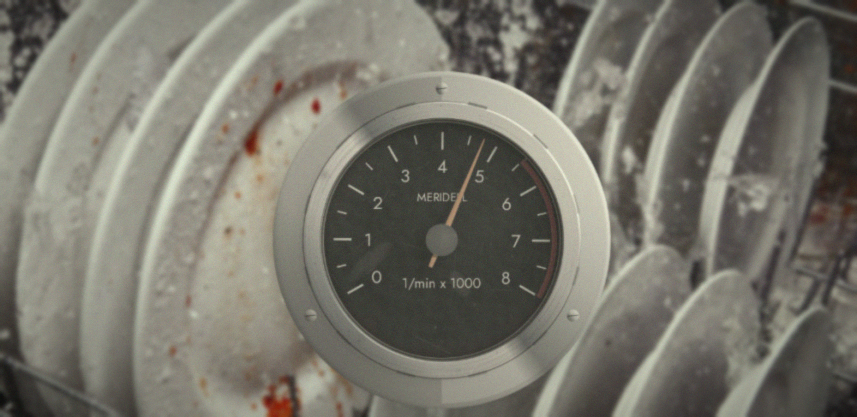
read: 4750 rpm
